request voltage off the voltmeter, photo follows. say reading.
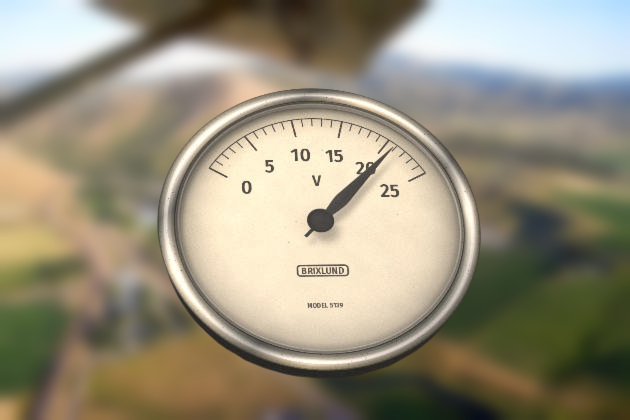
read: 21 V
